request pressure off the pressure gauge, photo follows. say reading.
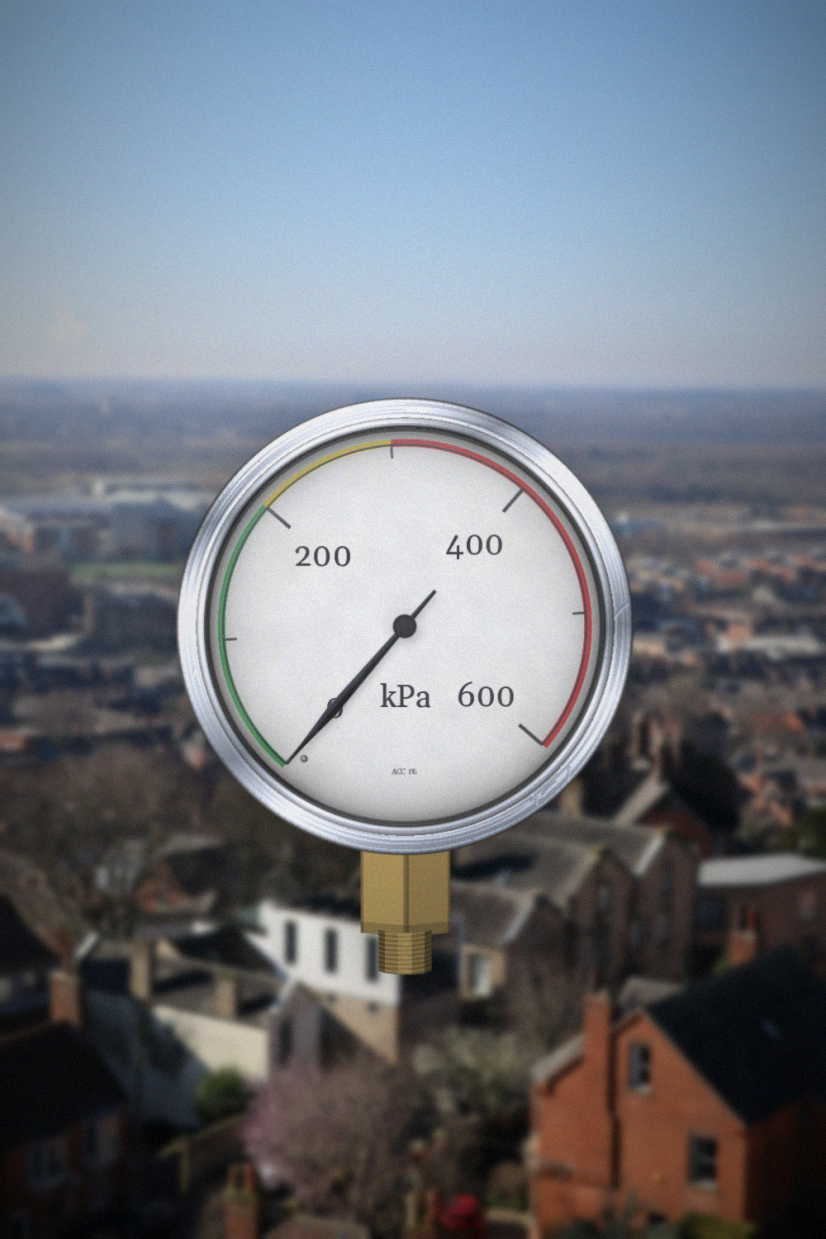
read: 0 kPa
